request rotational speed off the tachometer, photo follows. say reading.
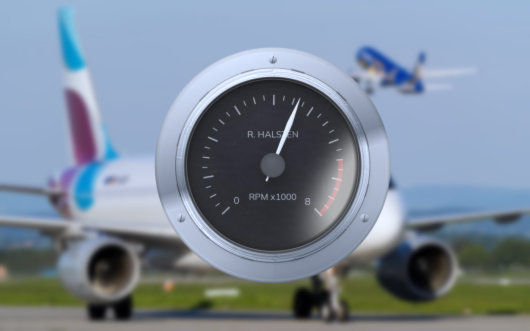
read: 4625 rpm
